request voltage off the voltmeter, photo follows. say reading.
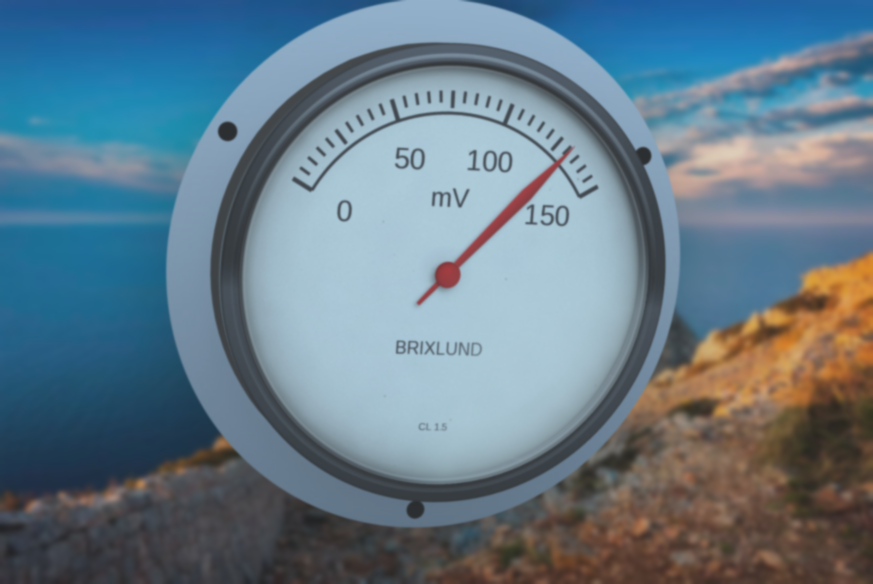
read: 130 mV
